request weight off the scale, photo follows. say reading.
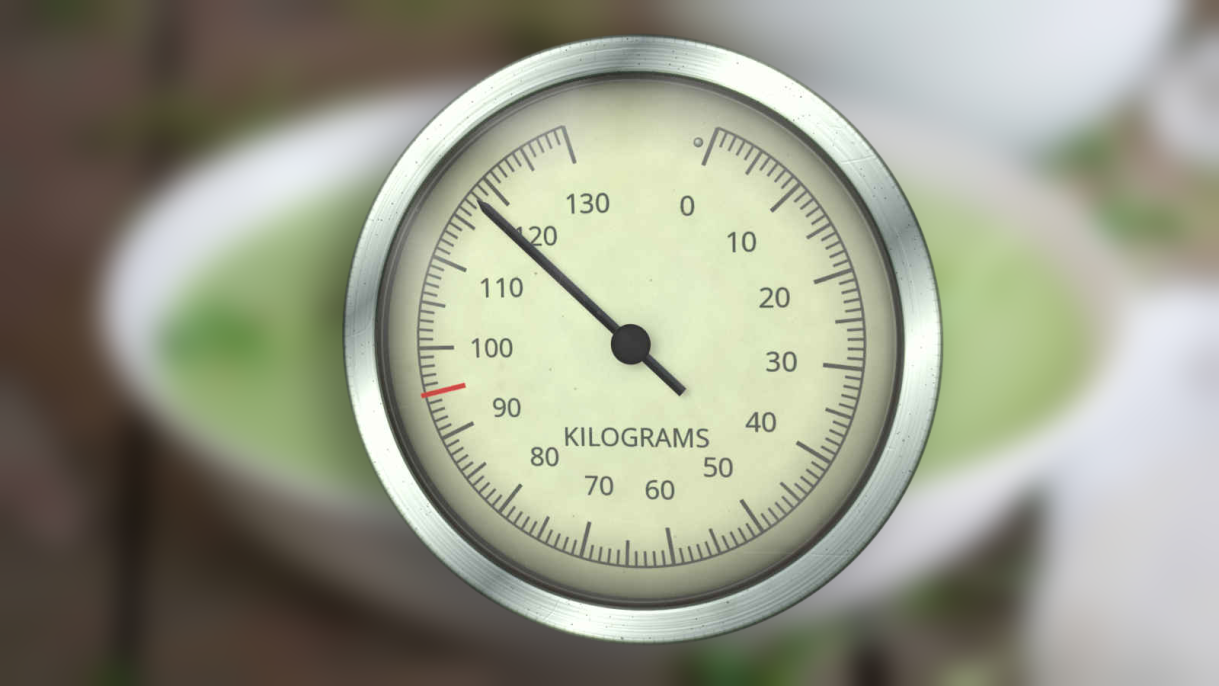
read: 118 kg
